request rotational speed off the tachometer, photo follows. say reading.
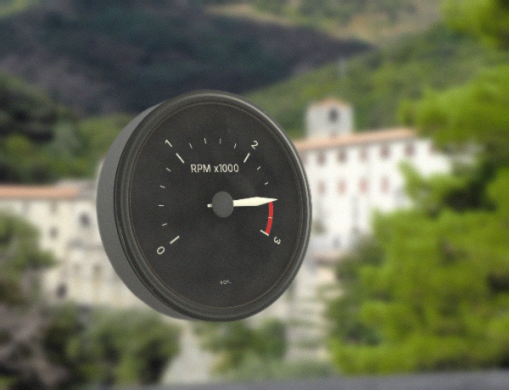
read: 2600 rpm
